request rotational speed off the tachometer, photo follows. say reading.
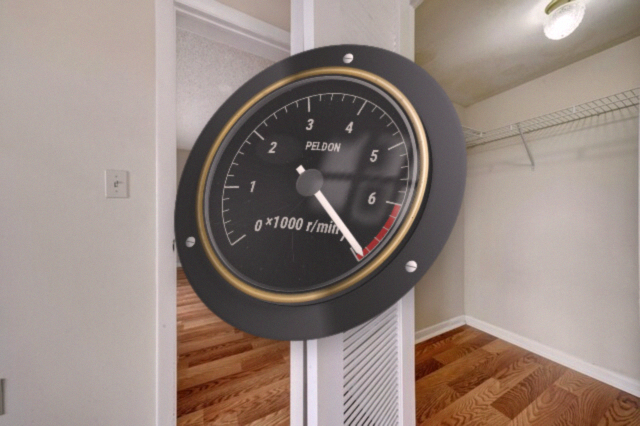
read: 6900 rpm
